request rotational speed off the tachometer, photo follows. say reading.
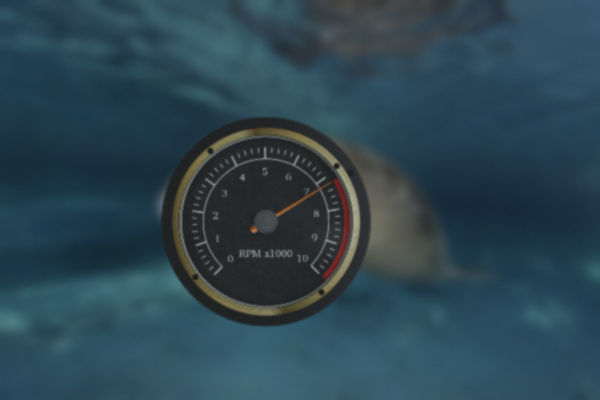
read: 7200 rpm
